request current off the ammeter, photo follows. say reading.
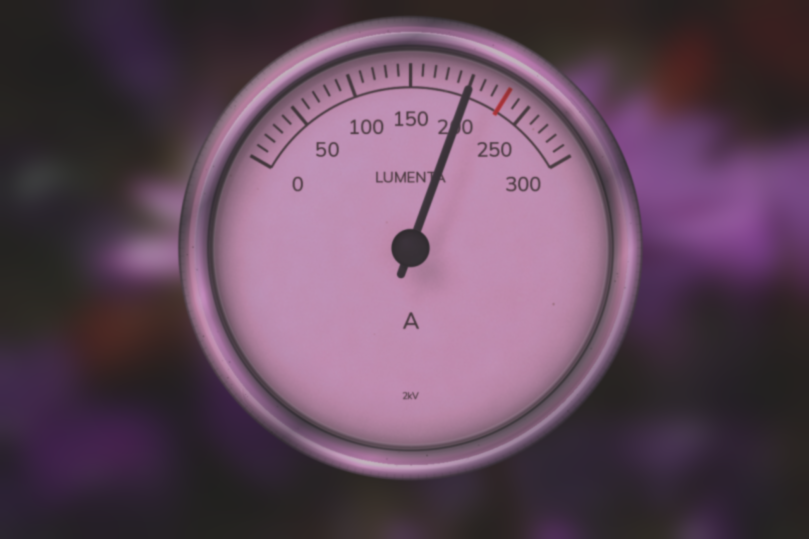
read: 200 A
